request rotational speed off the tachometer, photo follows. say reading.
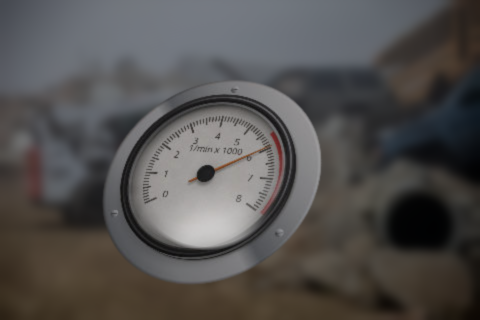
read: 6000 rpm
